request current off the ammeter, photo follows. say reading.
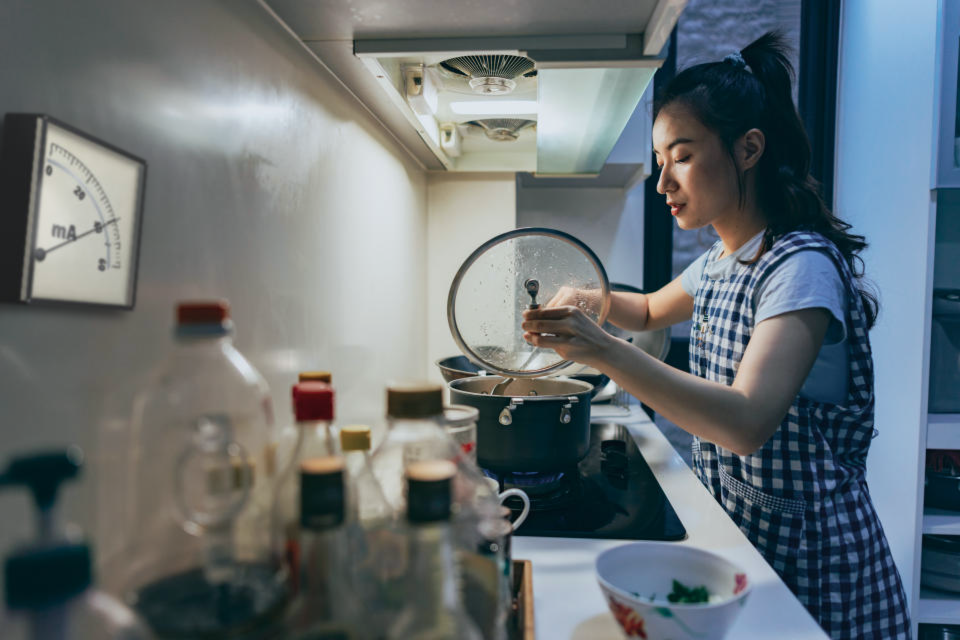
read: 40 mA
